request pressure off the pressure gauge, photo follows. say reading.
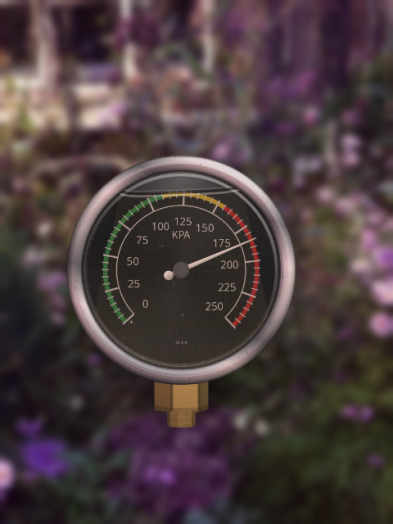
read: 185 kPa
